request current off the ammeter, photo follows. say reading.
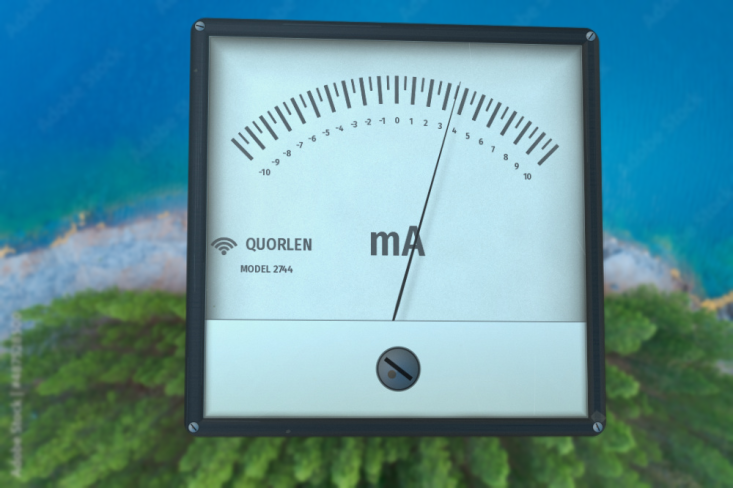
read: 3.5 mA
